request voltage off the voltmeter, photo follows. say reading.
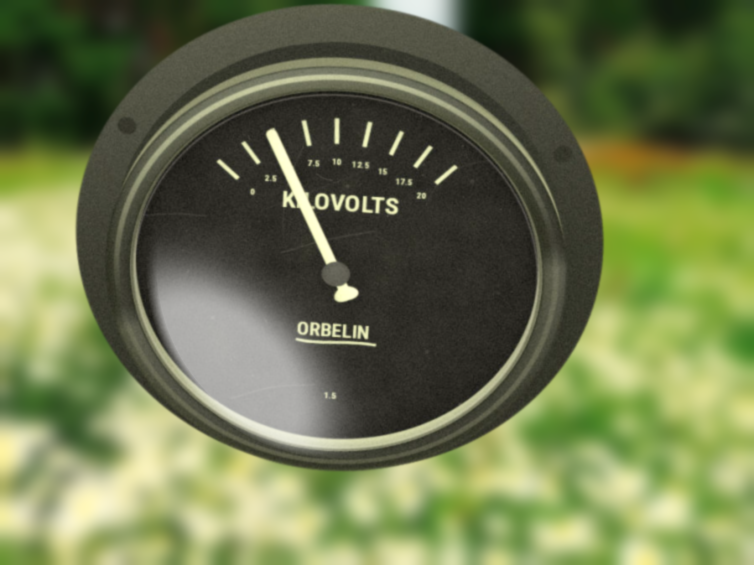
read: 5 kV
